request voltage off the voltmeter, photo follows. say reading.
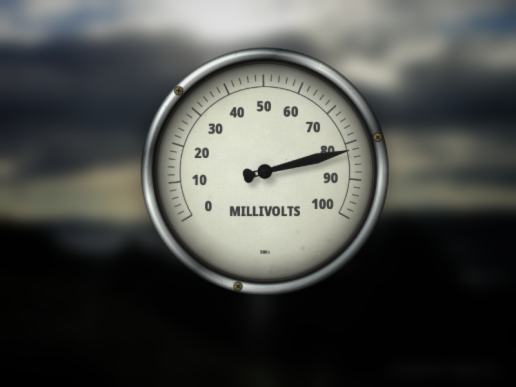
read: 82 mV
